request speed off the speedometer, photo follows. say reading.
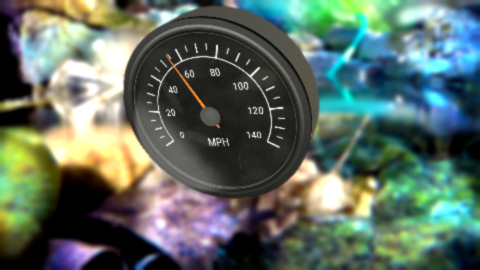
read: 55 mph
